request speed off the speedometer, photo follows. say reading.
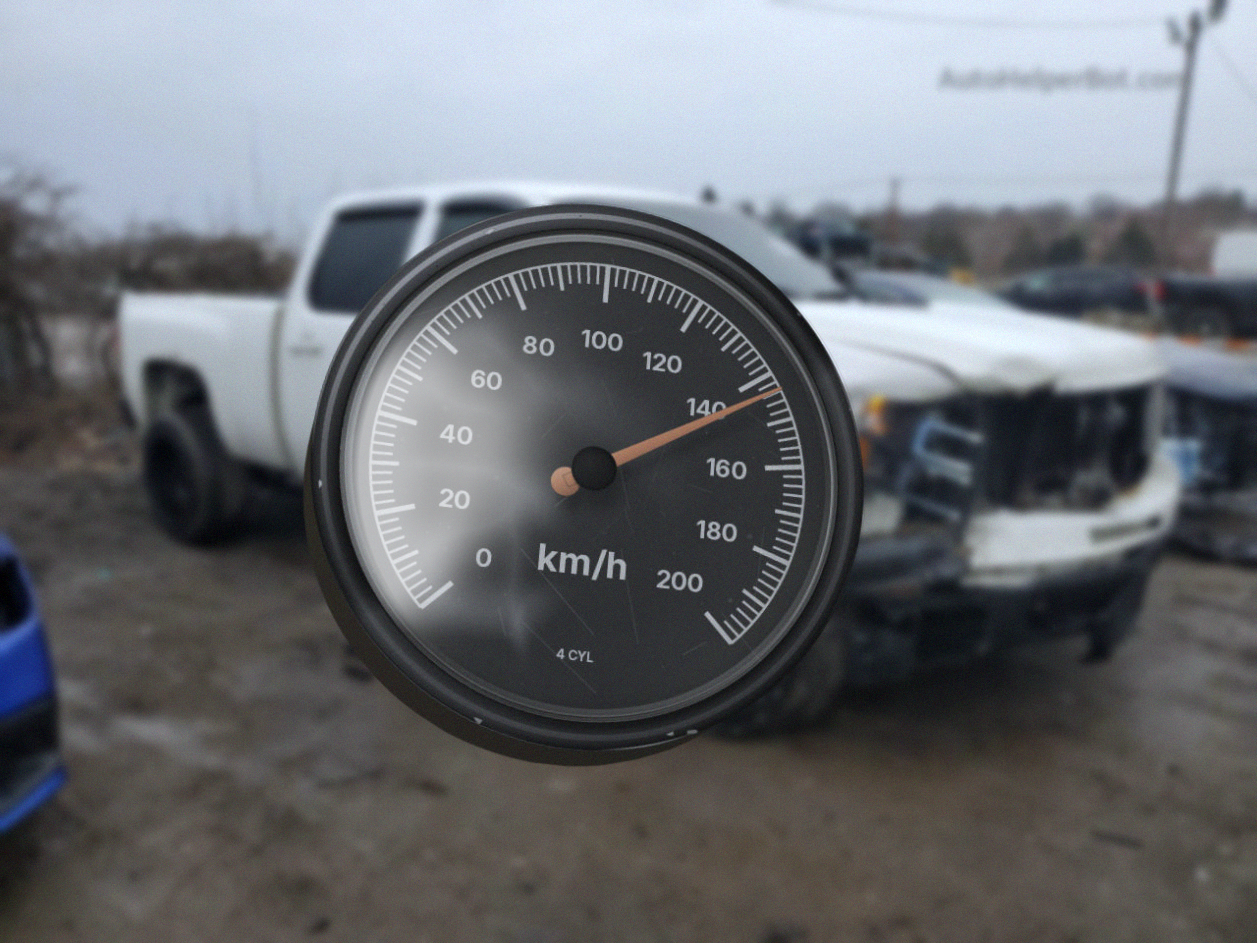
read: 144 km/h
